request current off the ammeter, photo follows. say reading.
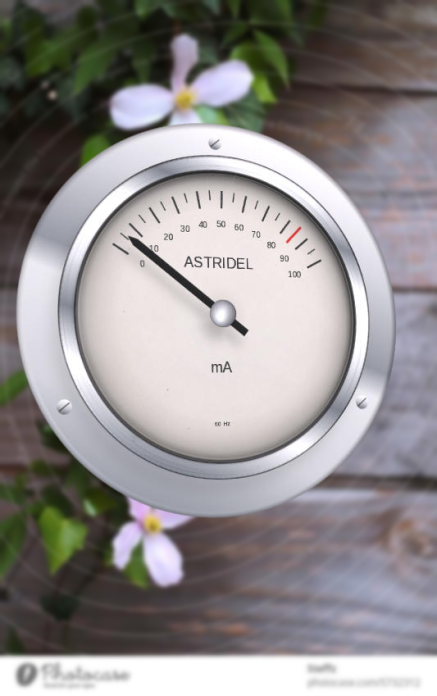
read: 5 mA
